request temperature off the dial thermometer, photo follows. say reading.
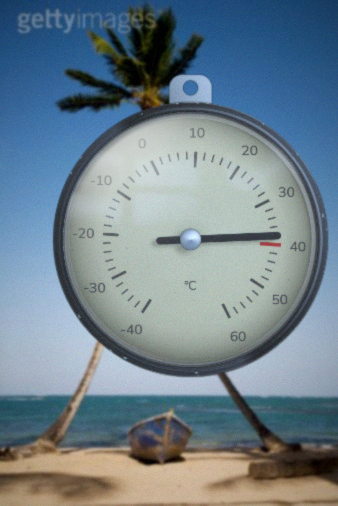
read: 38 °C
